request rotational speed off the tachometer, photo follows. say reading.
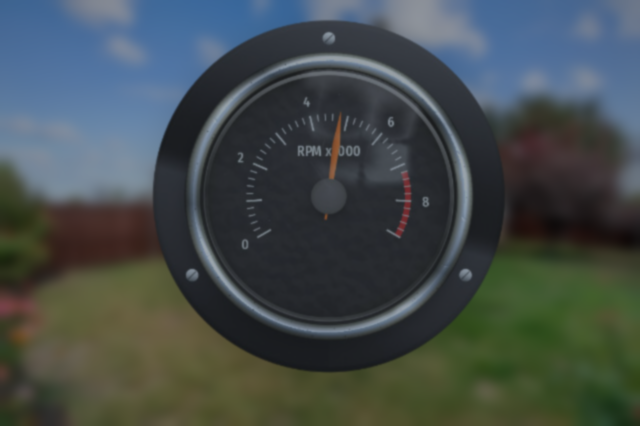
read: 4800 rpm
